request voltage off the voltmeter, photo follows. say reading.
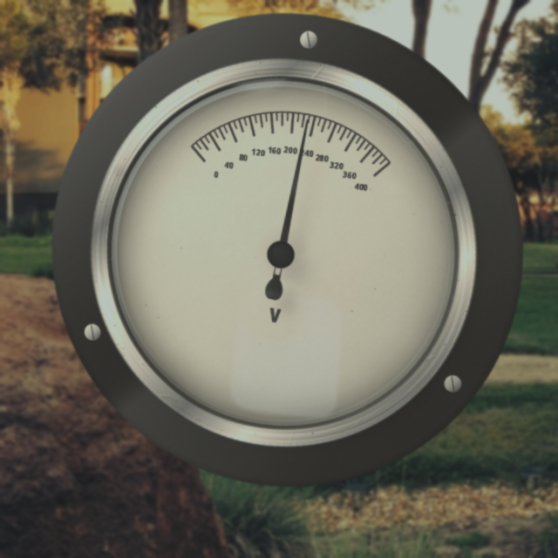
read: 230 V
